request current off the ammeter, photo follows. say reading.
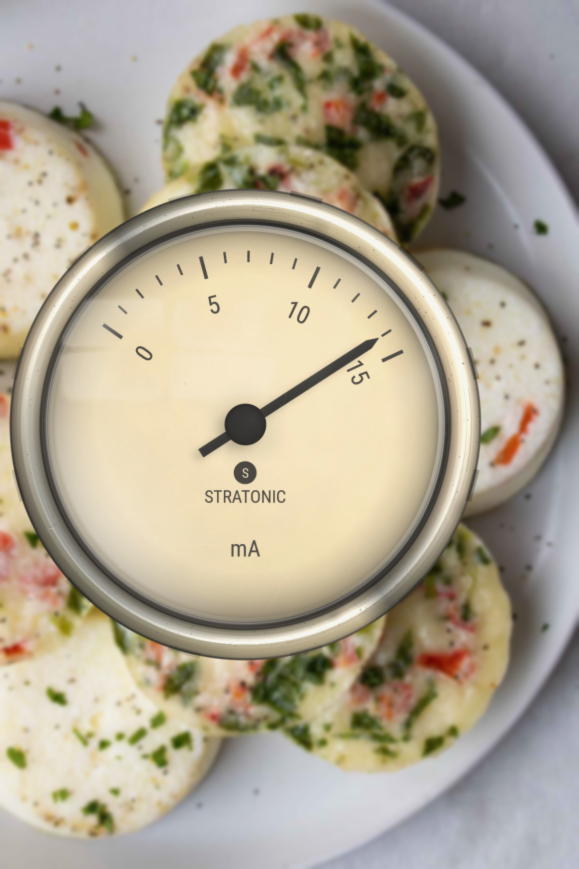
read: 14 mA
